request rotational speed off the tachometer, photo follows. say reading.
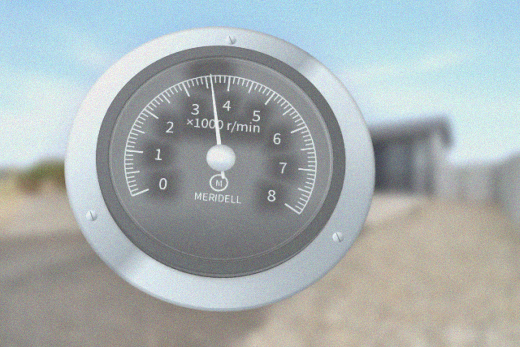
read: 3600 rpm
